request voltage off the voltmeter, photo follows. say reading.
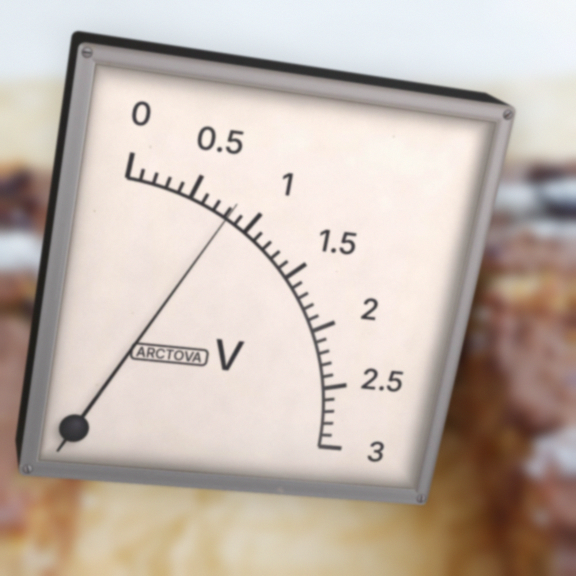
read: 0.8 V
